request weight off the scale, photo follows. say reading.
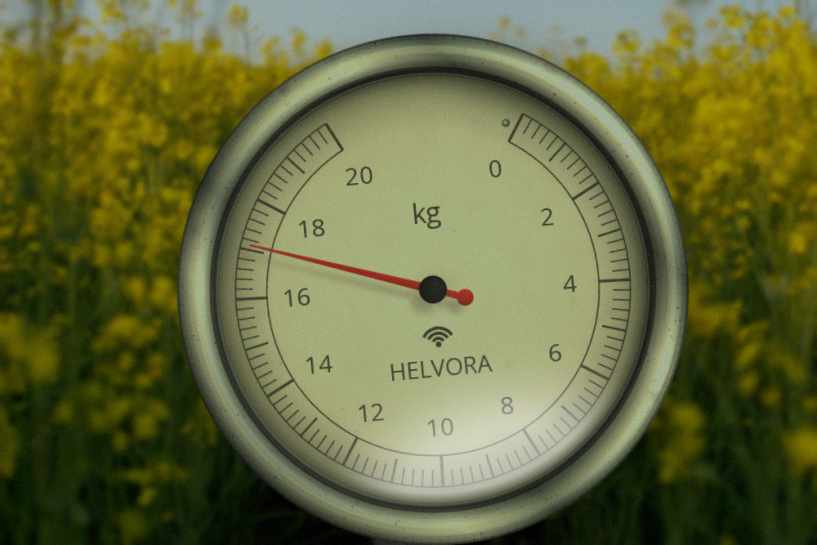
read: 17.1 kg
